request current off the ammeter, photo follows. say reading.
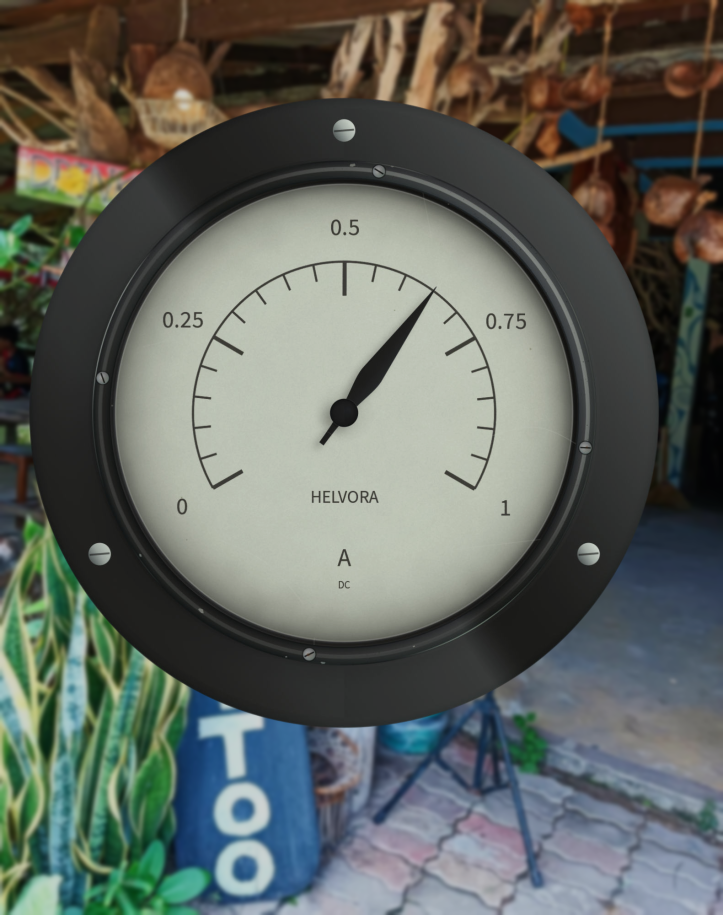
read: 0.65 A
